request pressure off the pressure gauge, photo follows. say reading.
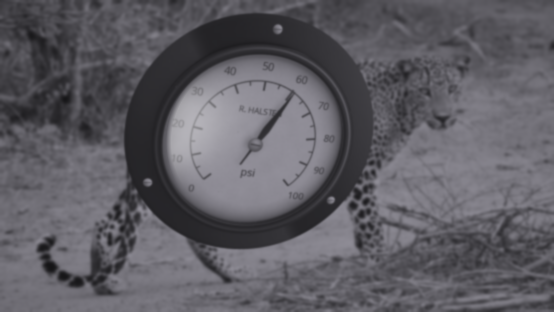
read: 60 psi
